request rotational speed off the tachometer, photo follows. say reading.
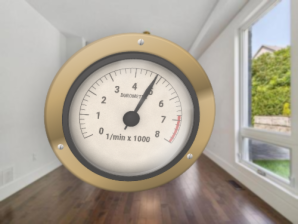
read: 4800 rpm
